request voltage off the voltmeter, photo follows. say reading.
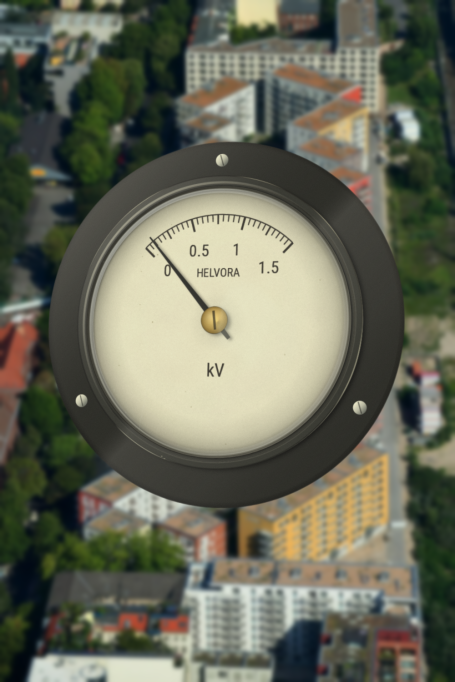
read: 0.1 kV
